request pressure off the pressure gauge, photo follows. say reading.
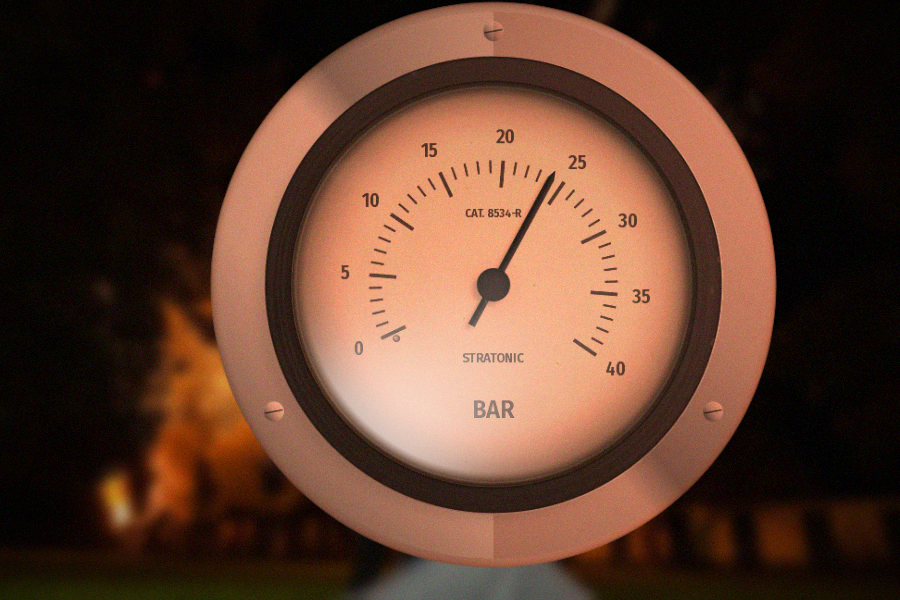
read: 24 bar
